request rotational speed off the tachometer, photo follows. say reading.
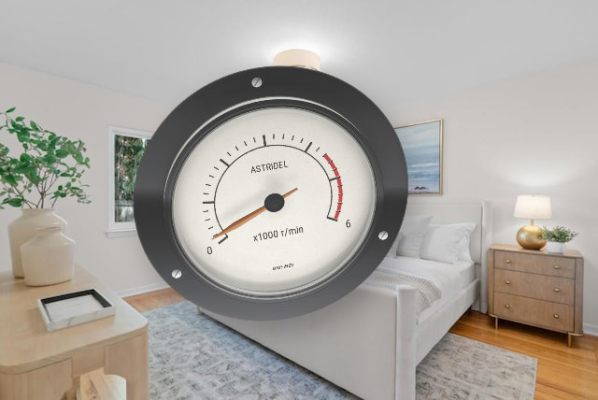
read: 200 rpm
